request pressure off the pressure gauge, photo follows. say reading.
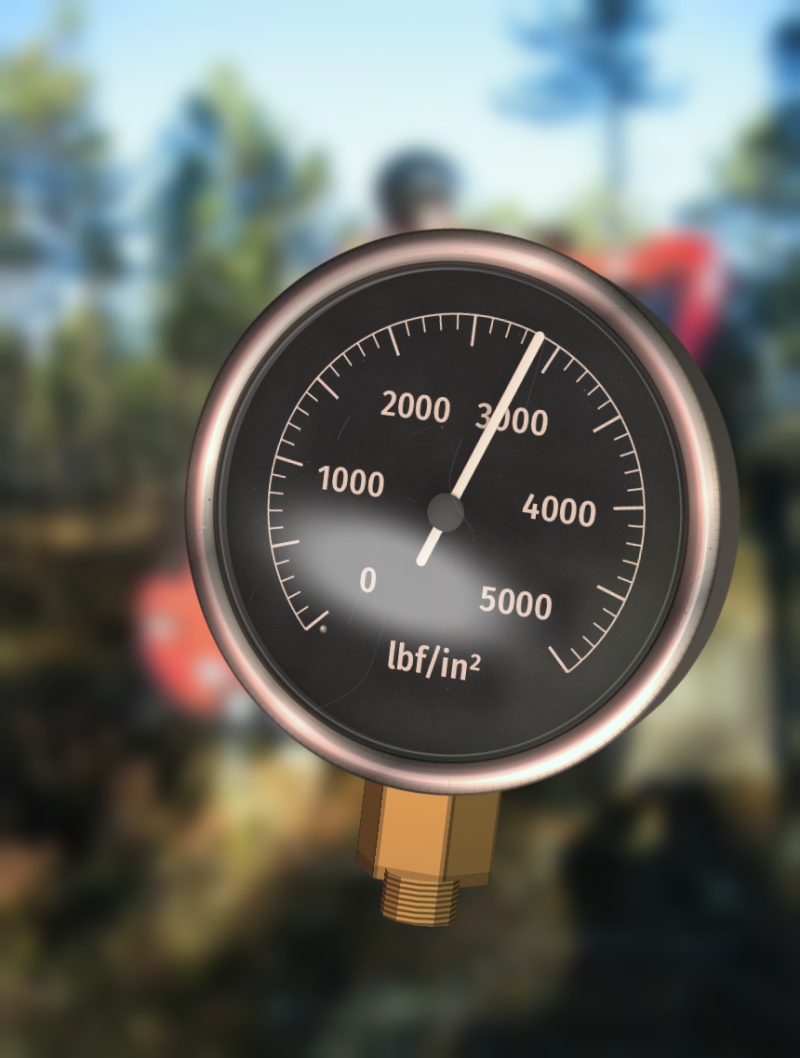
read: 2900 psi
